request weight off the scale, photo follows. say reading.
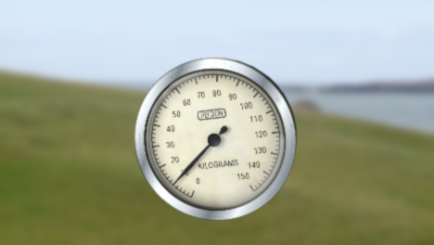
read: 10 kg
